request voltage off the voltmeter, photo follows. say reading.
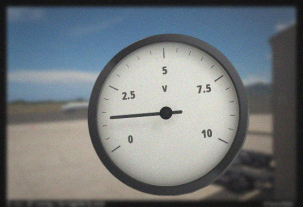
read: 1.25 V
